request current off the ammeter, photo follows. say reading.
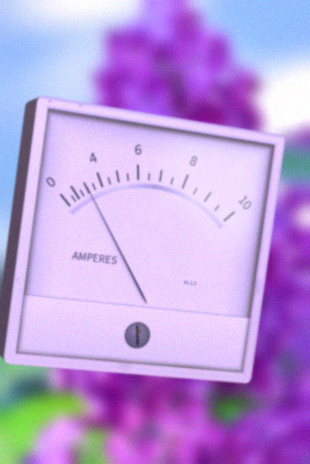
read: 3 A
